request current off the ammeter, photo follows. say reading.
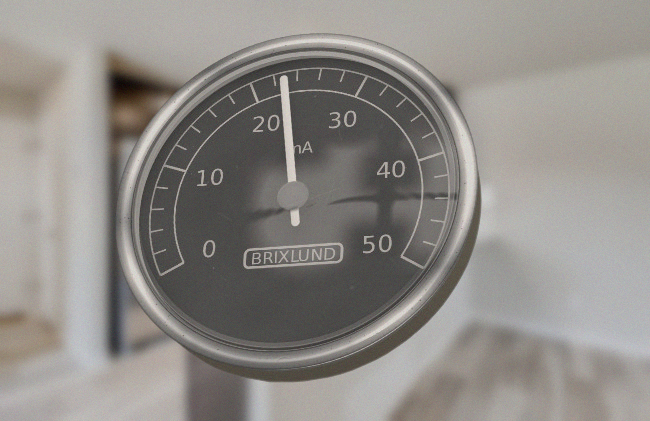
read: 23 mA
